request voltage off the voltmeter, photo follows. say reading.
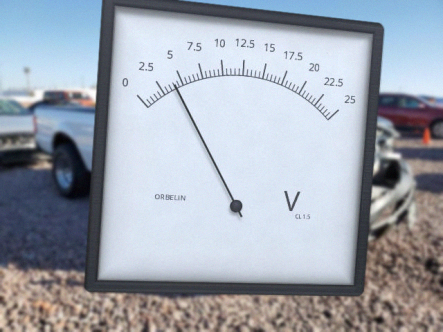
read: 4 V
